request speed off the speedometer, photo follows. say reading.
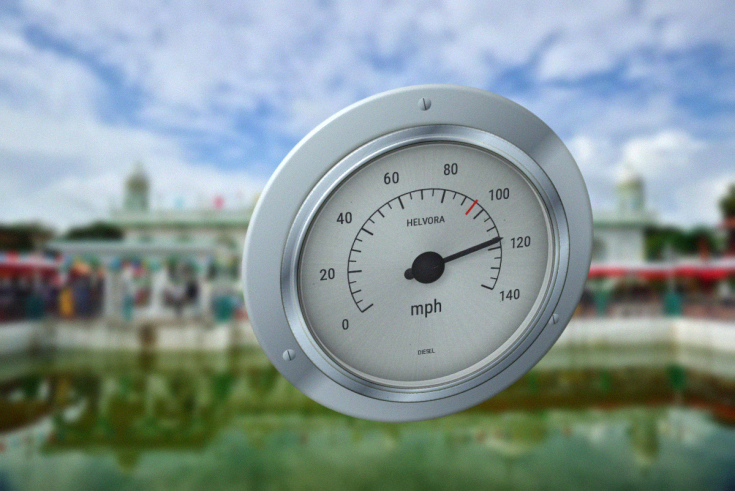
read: 115 mph
